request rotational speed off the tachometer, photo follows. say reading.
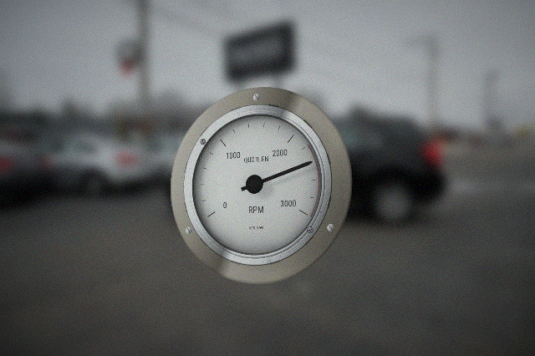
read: 2400 rpm
